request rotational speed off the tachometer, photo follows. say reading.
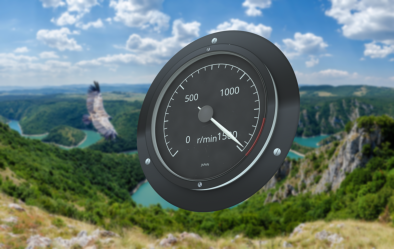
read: 1475 rpm
